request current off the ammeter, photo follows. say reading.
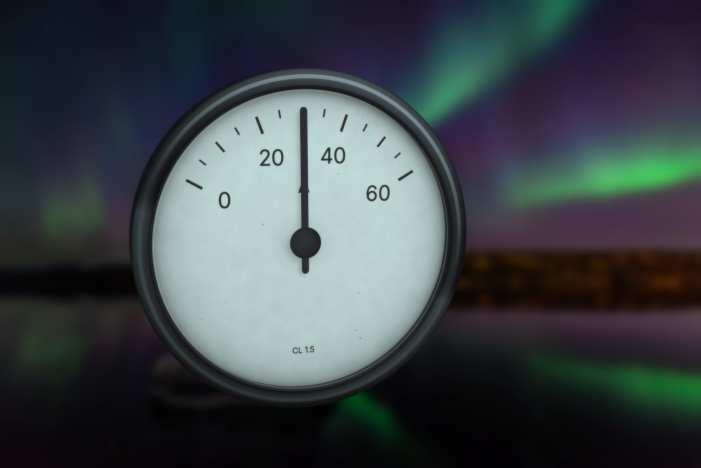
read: 30 A
